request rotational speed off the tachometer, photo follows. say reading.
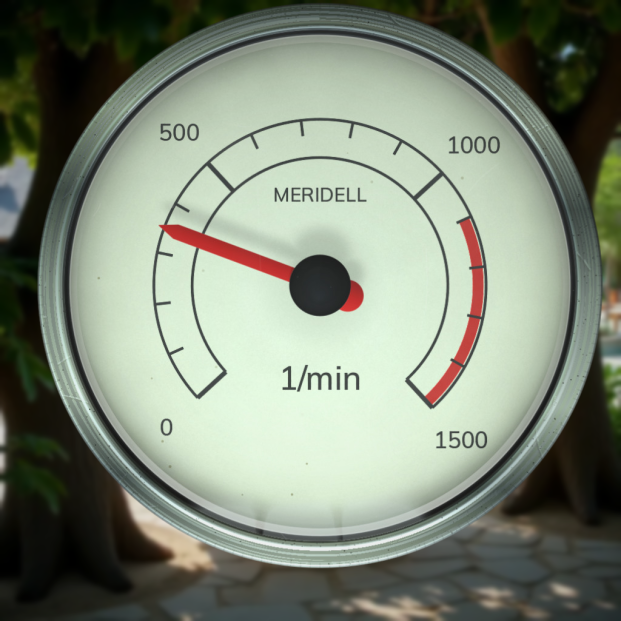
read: 350 rpm
